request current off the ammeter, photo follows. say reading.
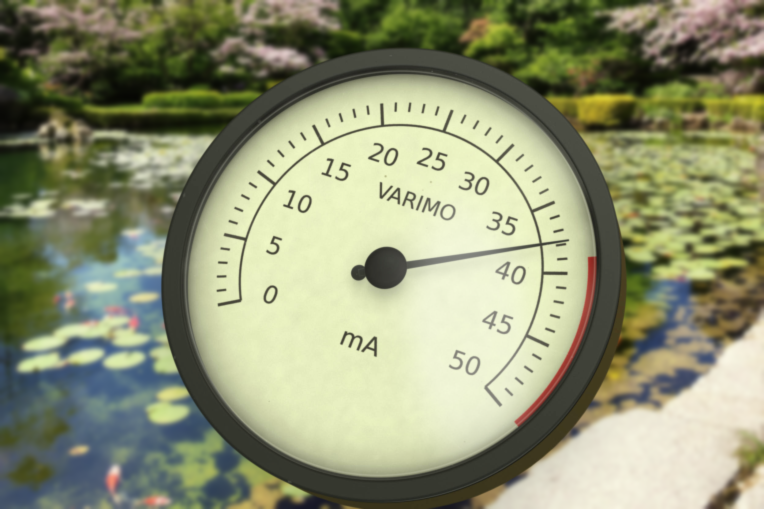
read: 38 mA
